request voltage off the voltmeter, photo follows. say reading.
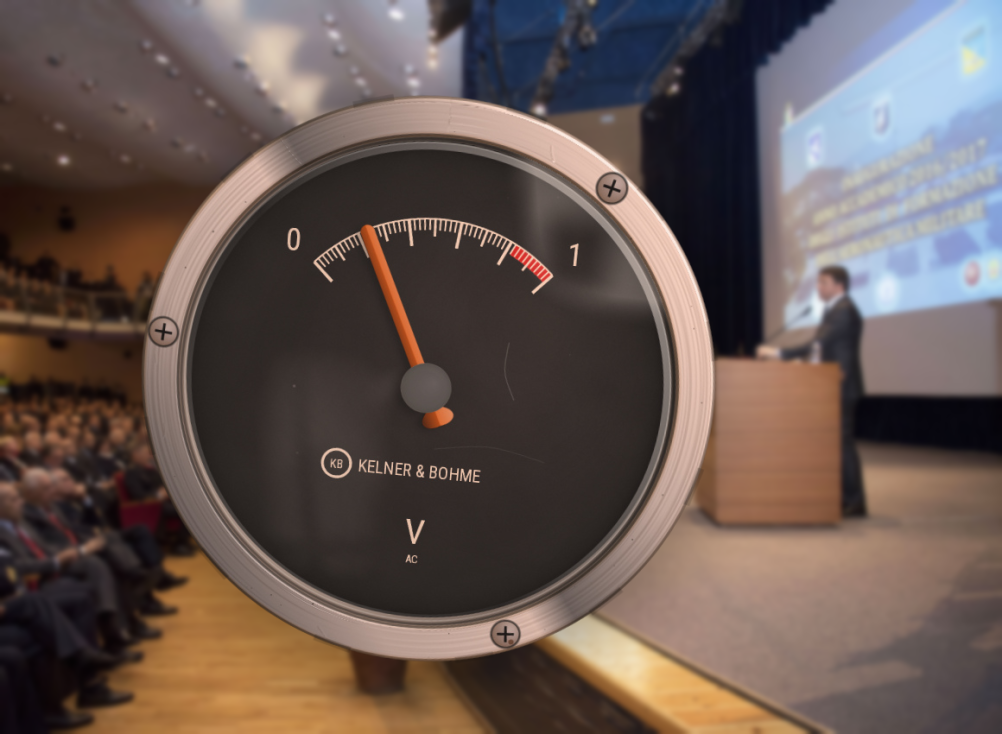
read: 0.24 V
